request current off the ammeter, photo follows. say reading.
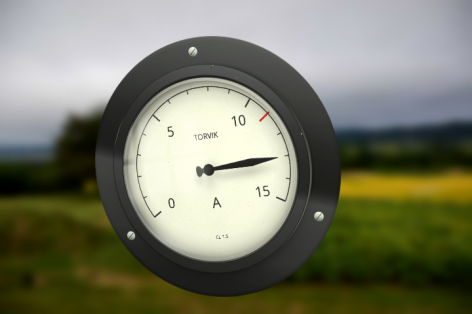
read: 13 A
